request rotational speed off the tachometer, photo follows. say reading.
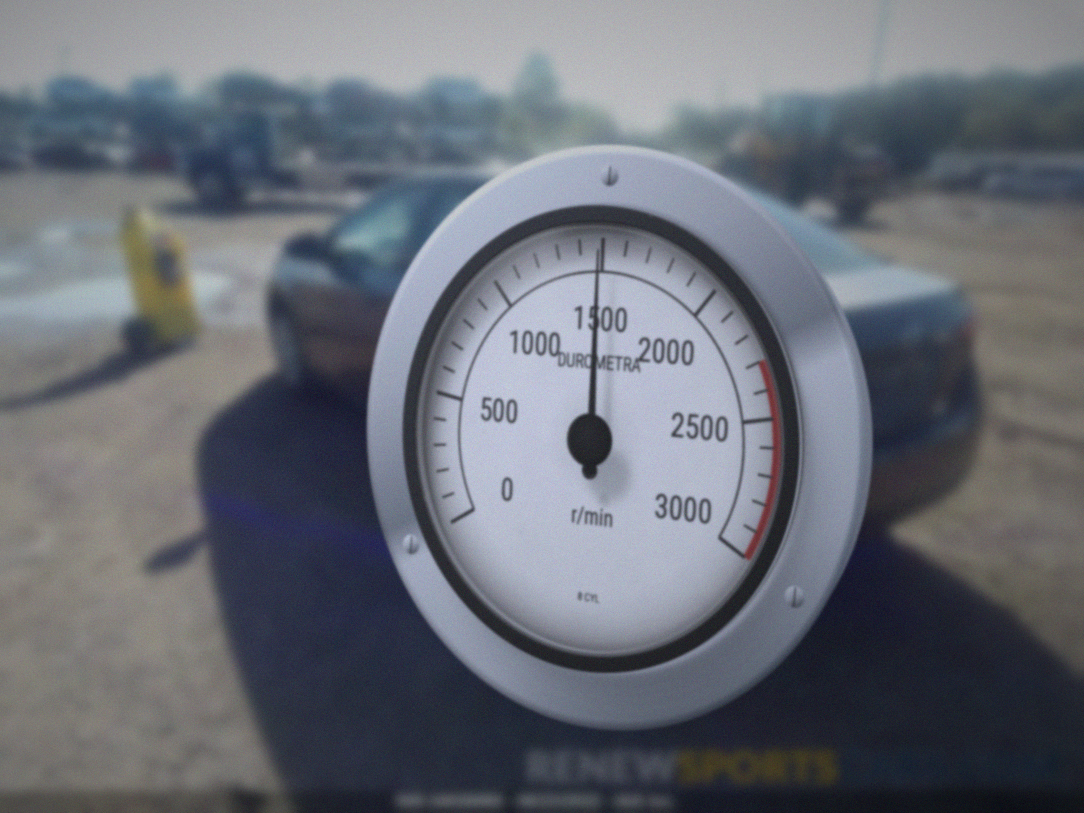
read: 1500 rpm
